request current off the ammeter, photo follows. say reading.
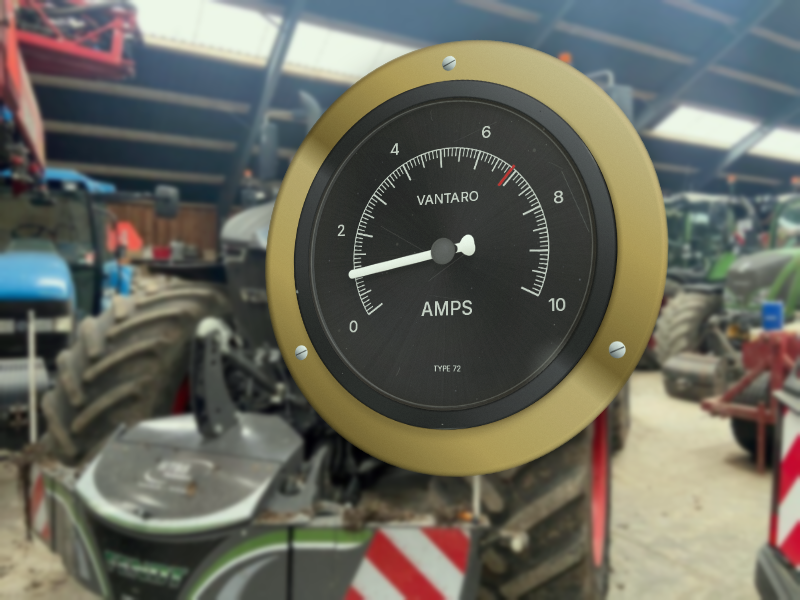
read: 1 A
